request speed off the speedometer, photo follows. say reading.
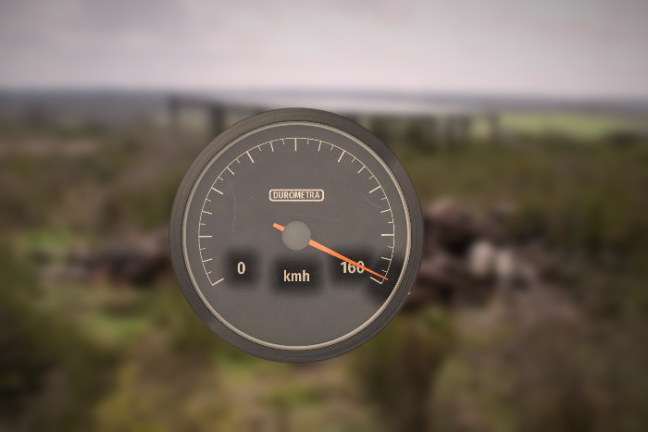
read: 157.5 km/h
